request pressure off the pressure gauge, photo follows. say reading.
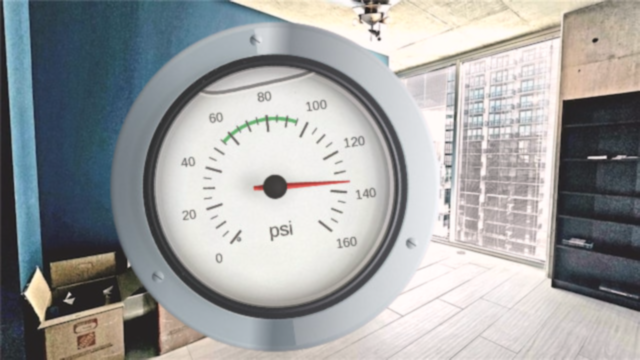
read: 135 psi
